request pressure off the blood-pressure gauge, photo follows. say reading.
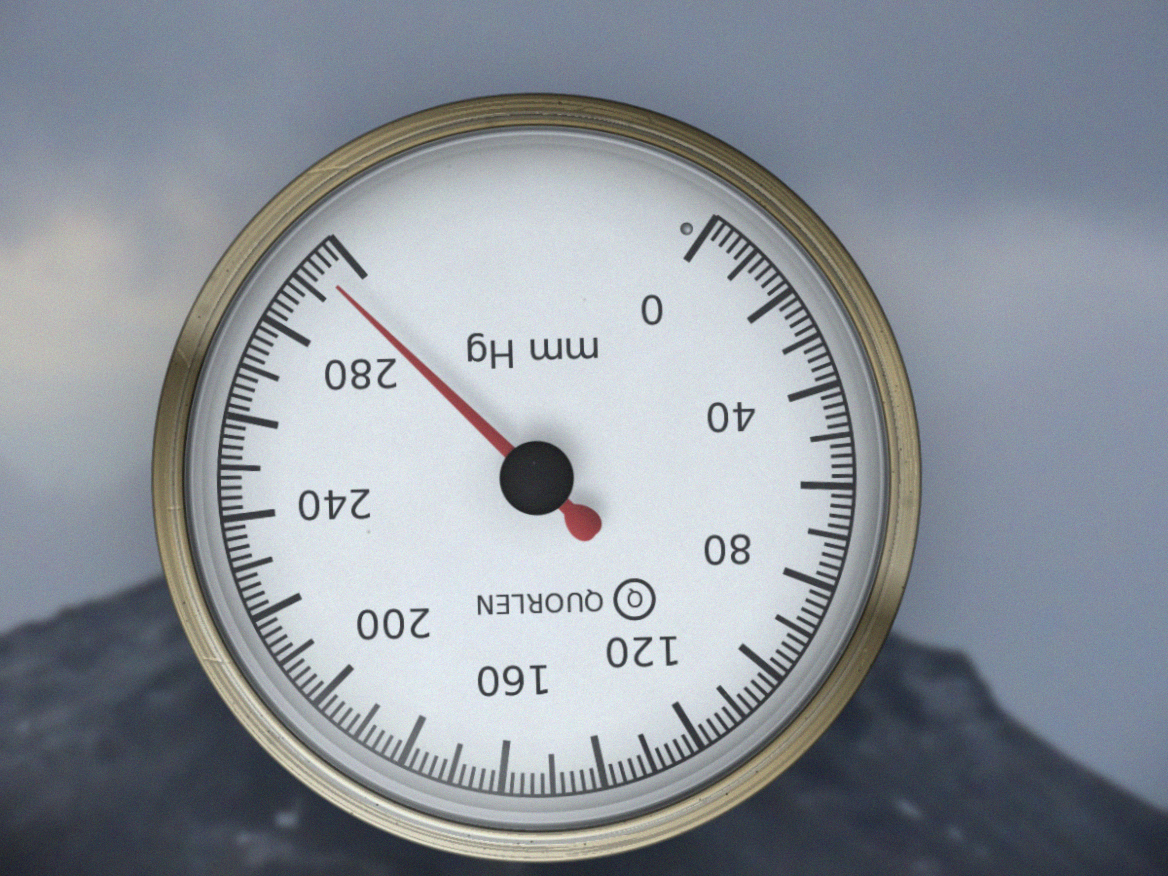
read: 294 mmHg
